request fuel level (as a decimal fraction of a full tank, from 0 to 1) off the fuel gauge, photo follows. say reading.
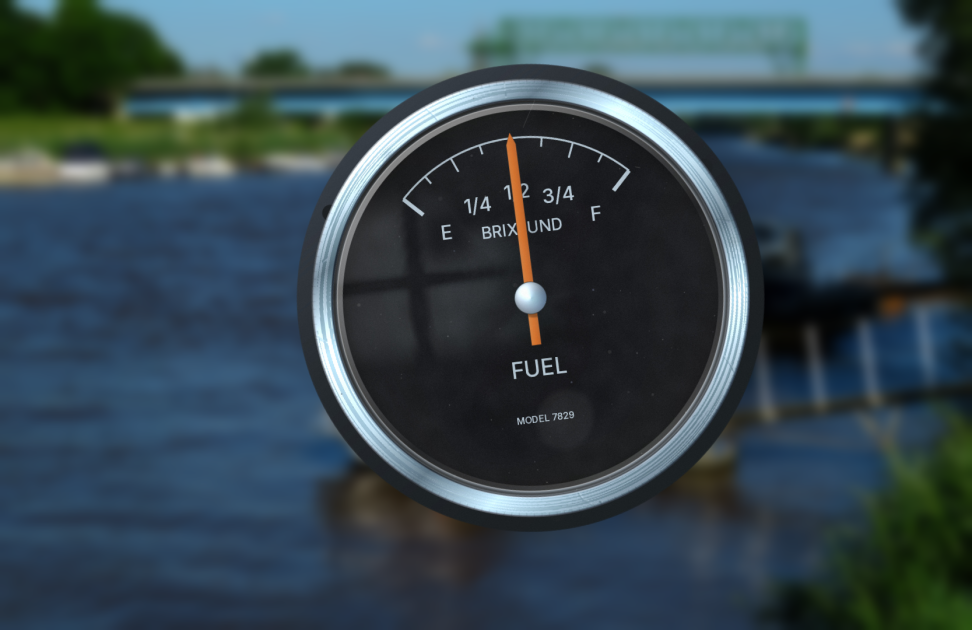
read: 0.5
